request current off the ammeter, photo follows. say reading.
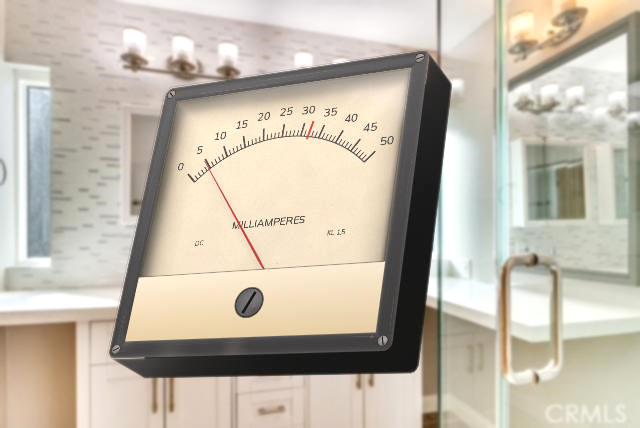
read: 5 mA
